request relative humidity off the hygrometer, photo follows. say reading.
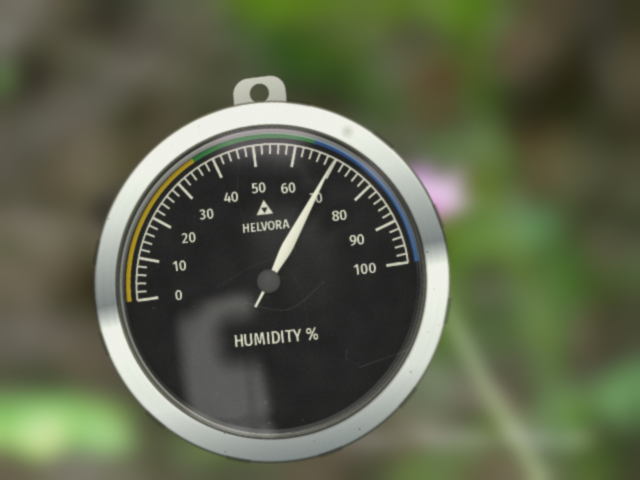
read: 70 %
